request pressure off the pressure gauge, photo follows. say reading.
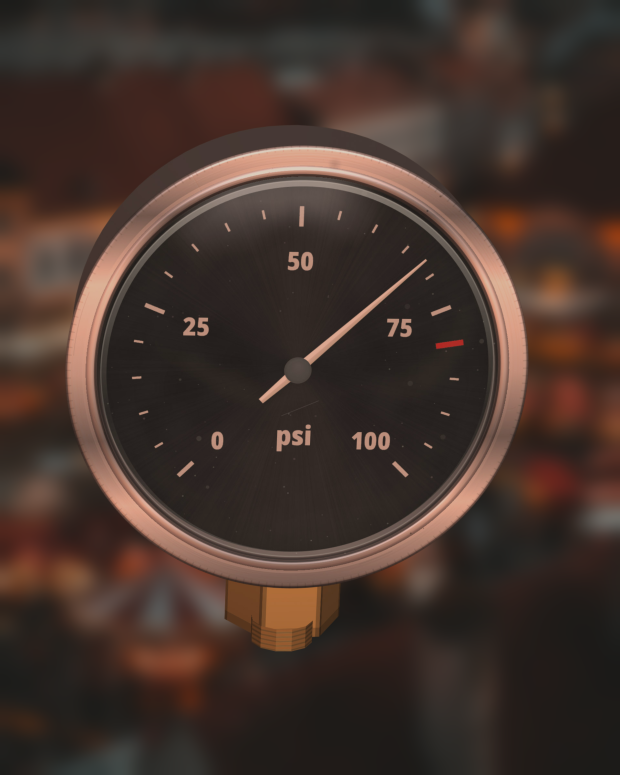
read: 67.5 psi
